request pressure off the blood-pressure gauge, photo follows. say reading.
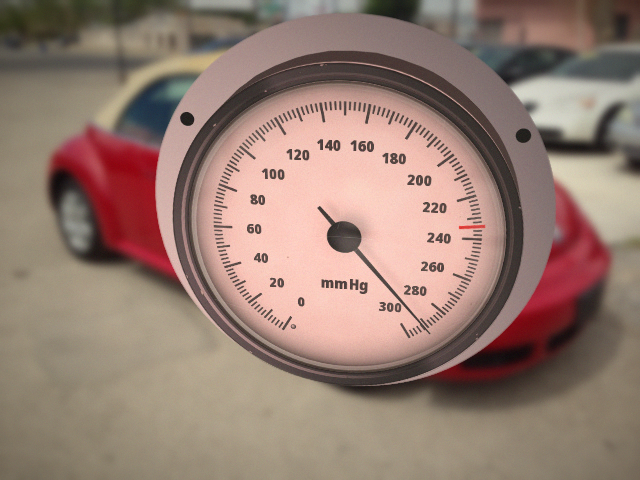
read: 290 mmHg
